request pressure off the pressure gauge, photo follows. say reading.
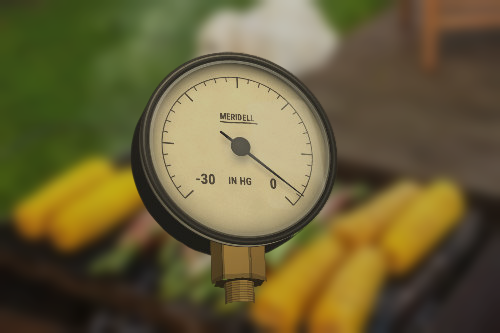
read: -1 inHg
